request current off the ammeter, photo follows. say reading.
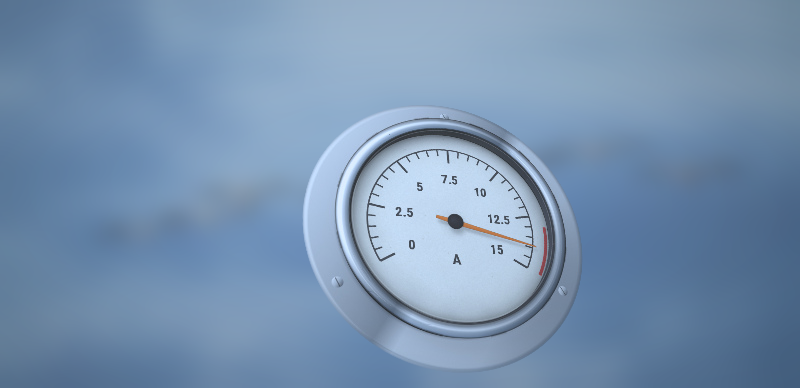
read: 14 A
